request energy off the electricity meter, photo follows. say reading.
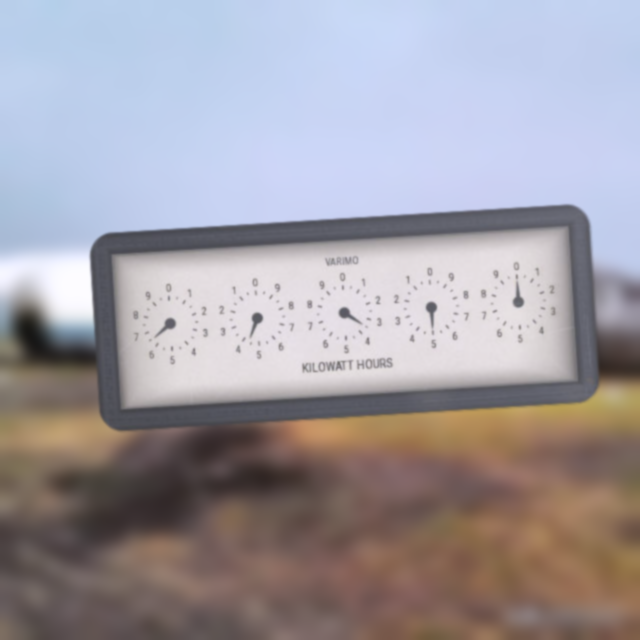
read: 64350 kWh
